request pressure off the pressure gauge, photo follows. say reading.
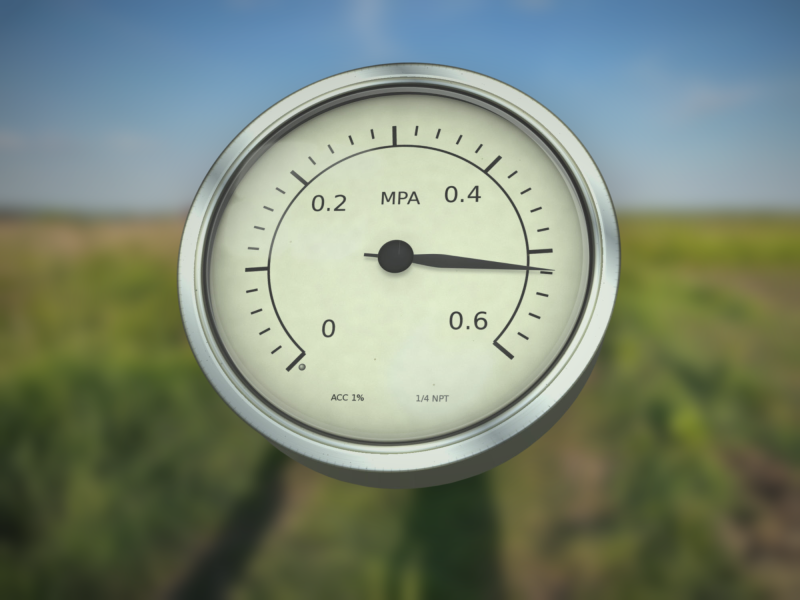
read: 0.52 MPa
